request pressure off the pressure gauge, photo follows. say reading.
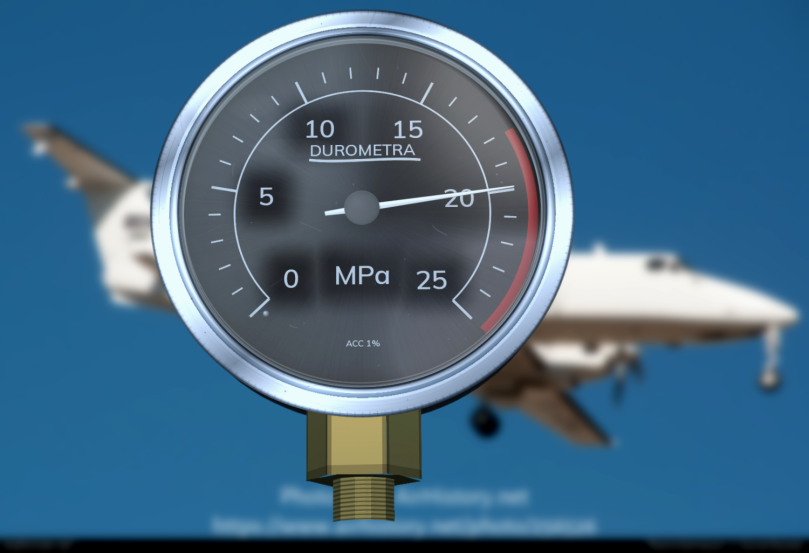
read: 20 MPa
